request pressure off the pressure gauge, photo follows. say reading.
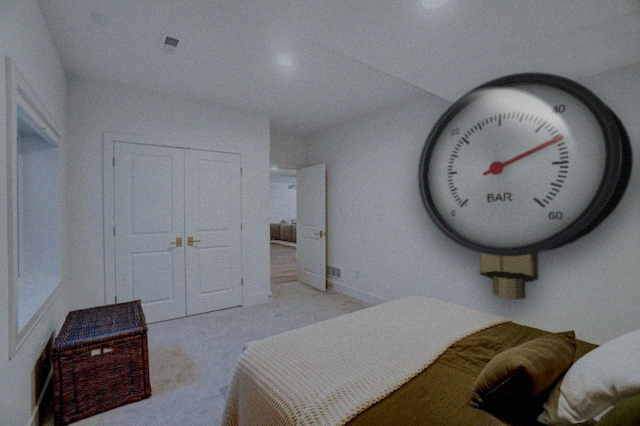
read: 45 bar
